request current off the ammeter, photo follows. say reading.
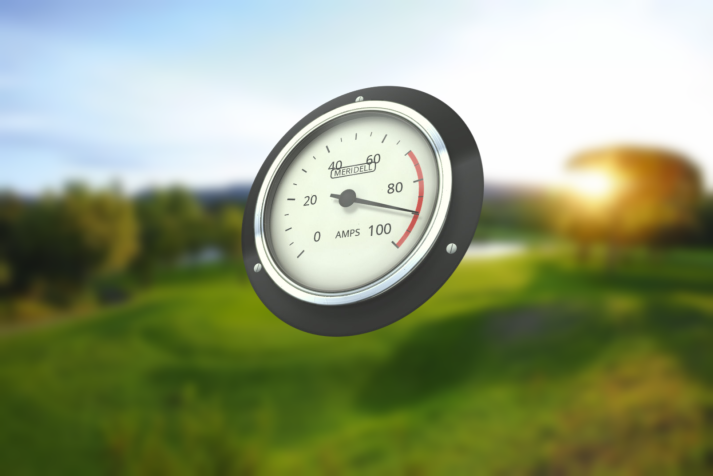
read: 90 A
